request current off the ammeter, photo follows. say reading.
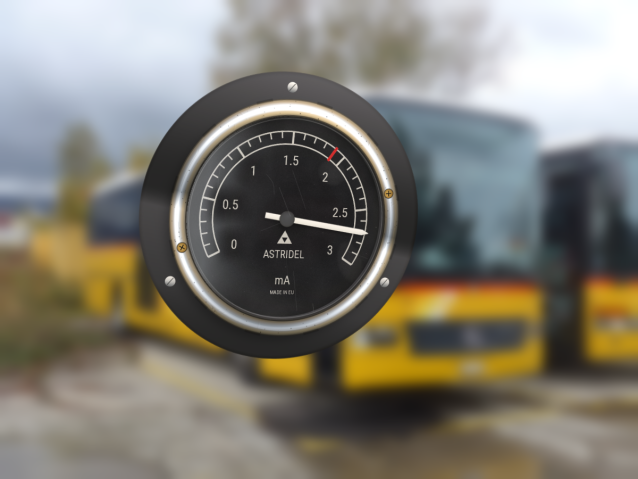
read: 2.7 mA
